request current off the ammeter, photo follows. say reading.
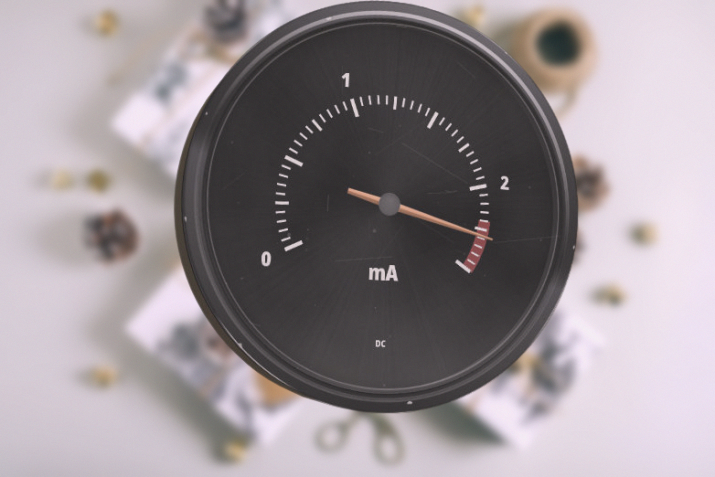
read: 2.3 mA
